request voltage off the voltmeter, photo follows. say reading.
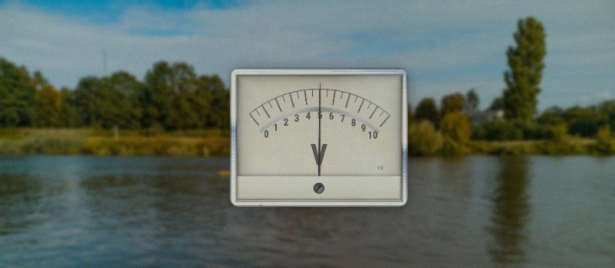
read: 5 V
